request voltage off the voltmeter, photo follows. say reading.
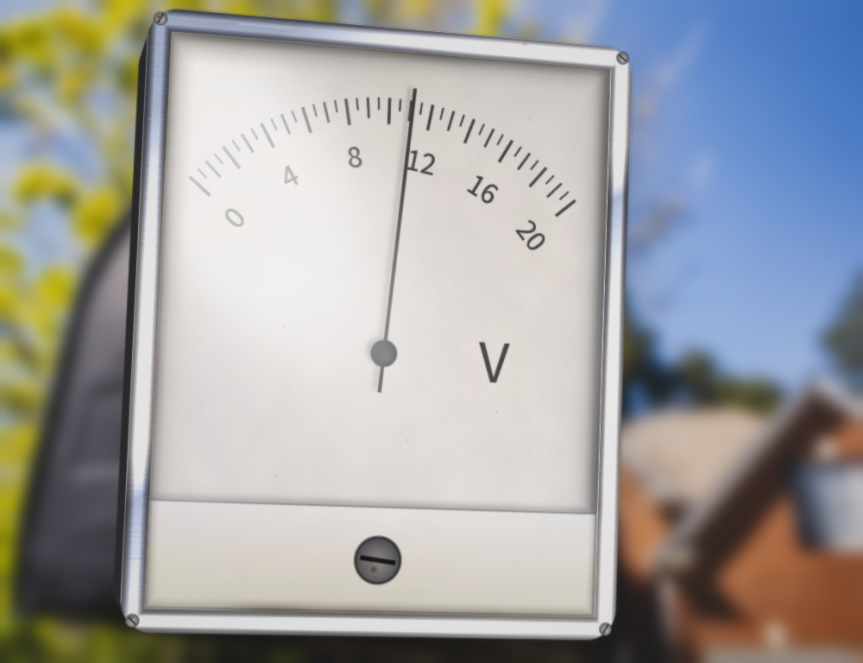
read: 11 V
